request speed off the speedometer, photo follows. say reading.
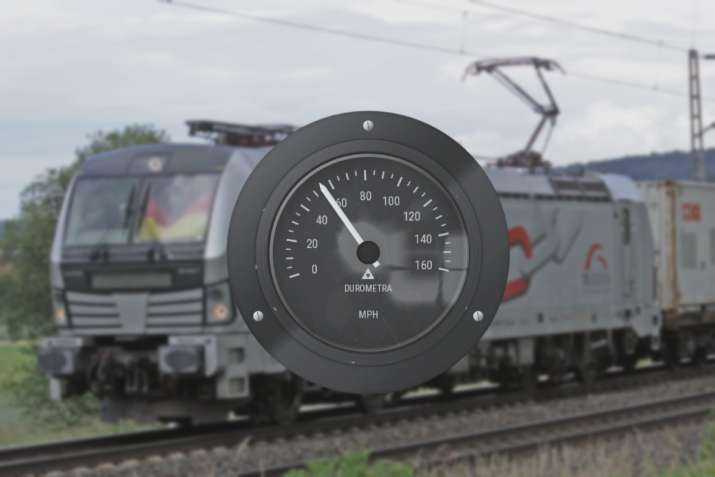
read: 55 mph
